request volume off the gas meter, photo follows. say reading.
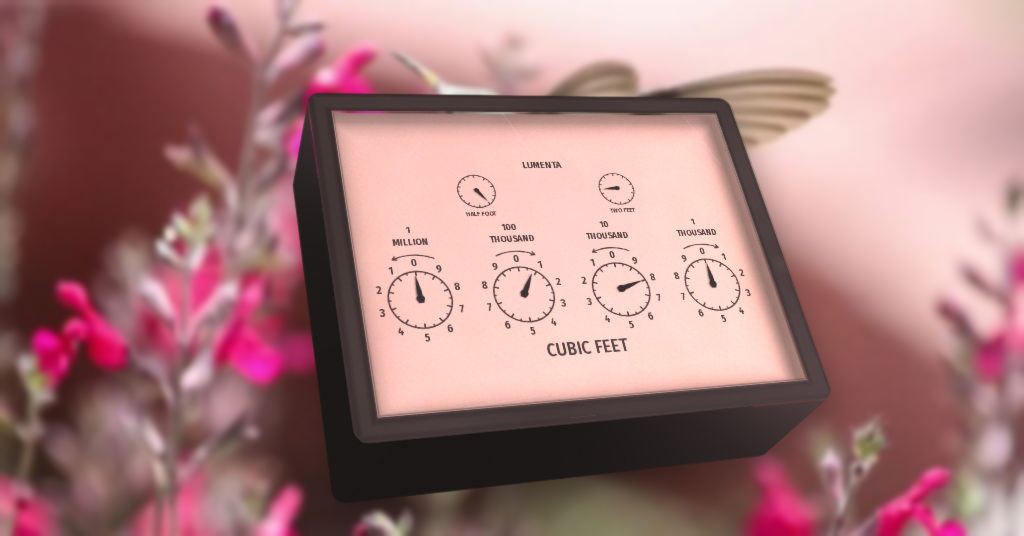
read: 8000 ft³
